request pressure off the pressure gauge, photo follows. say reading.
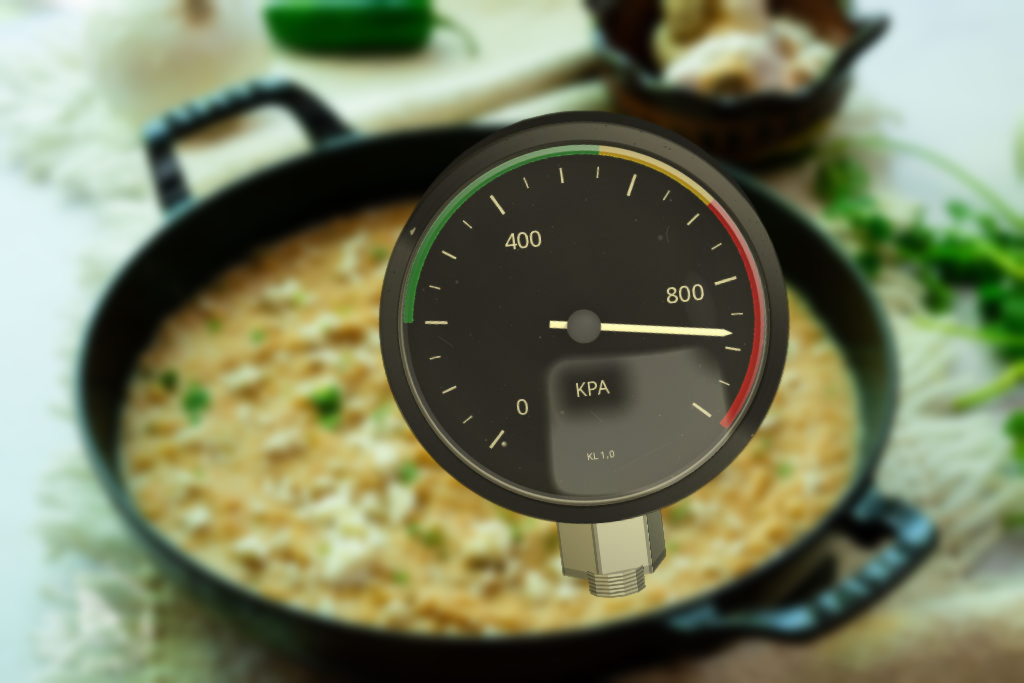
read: 875 kPa
